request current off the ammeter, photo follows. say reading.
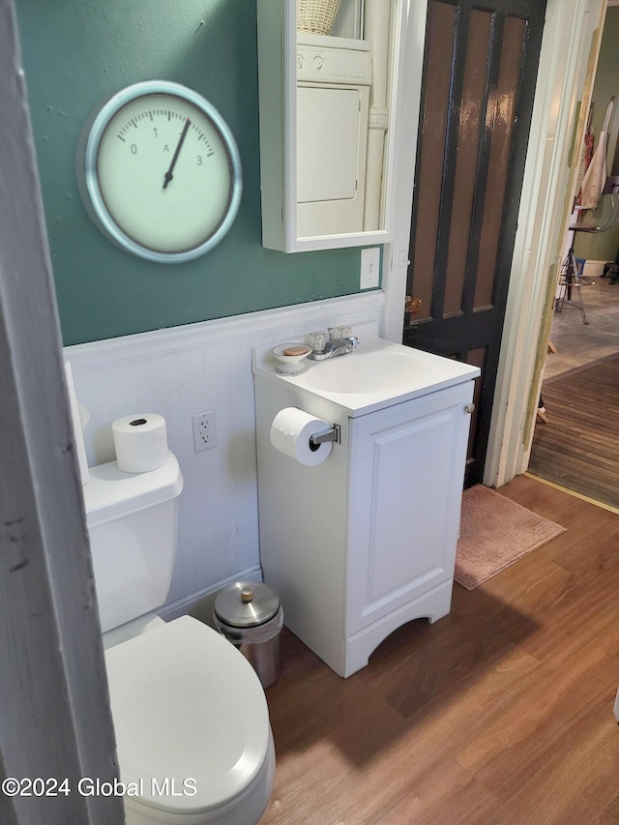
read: 2 A
